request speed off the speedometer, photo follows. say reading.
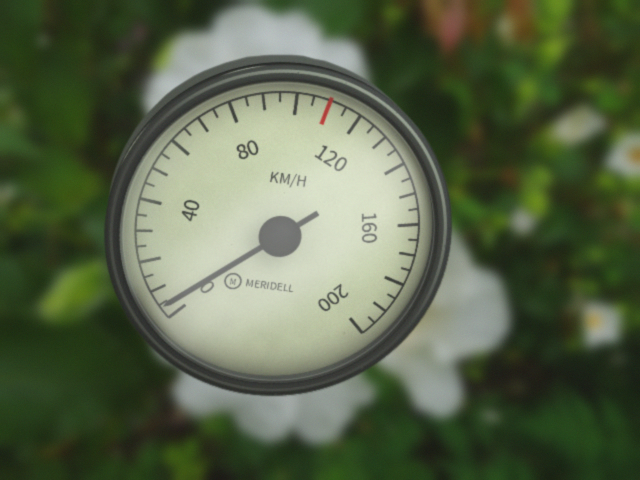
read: 5 km/h
